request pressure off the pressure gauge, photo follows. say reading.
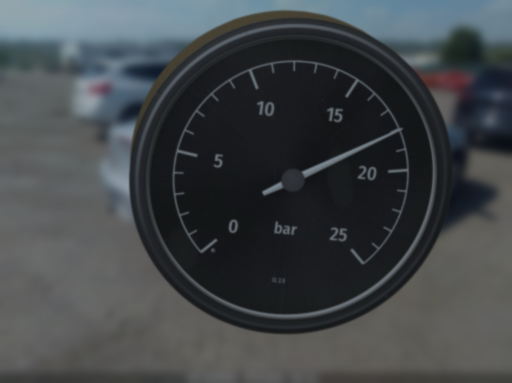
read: 18 bar
